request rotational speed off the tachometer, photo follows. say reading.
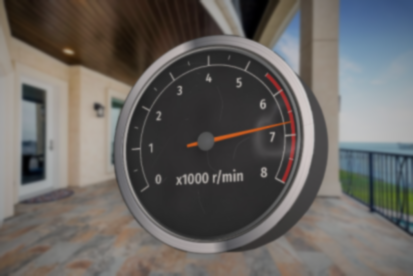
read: 6750 rpm
